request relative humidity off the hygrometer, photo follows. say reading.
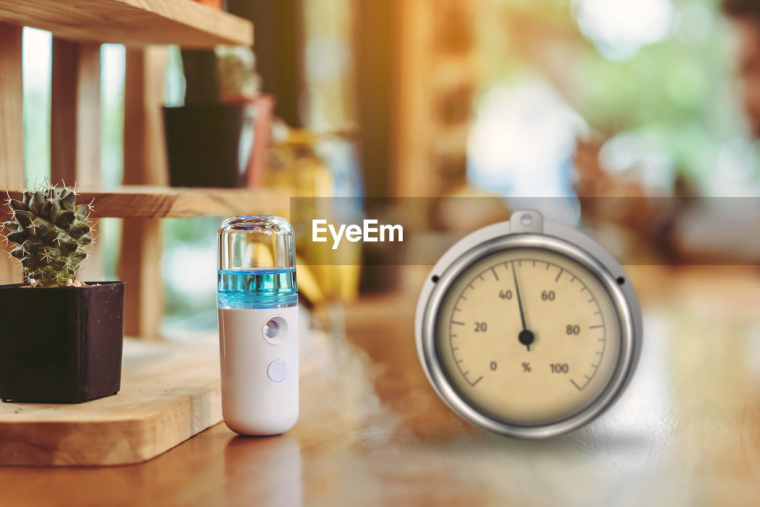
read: 46 %
